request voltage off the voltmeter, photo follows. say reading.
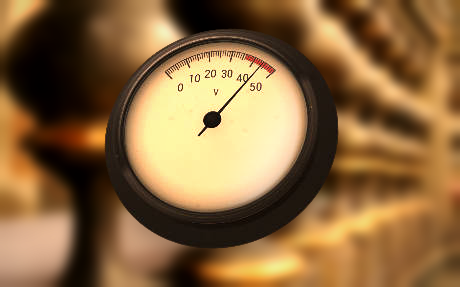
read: 45 V
